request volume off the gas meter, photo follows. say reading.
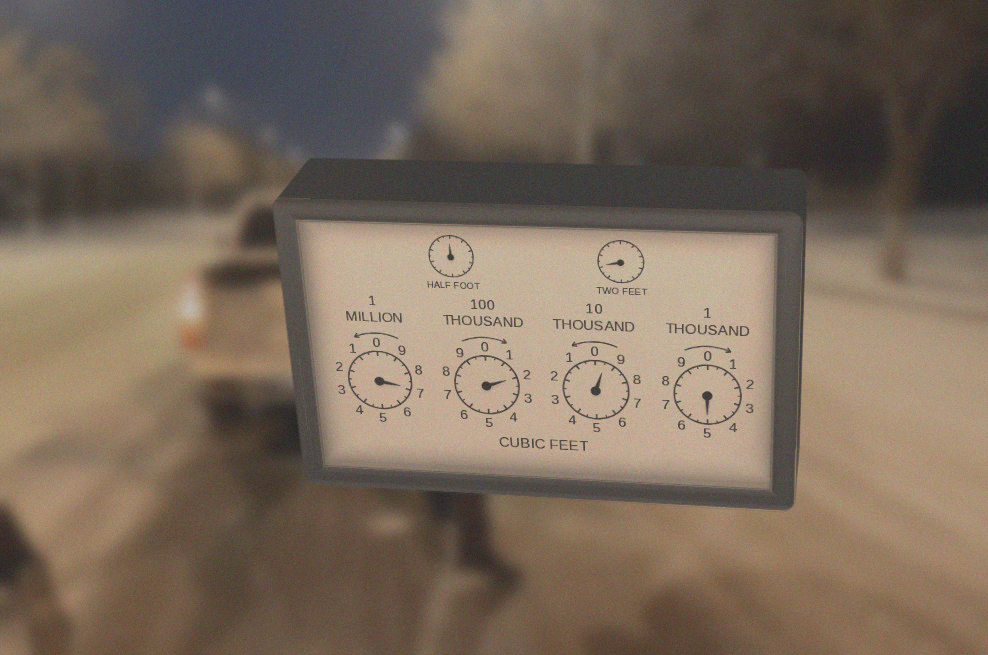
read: 719500 ft³
